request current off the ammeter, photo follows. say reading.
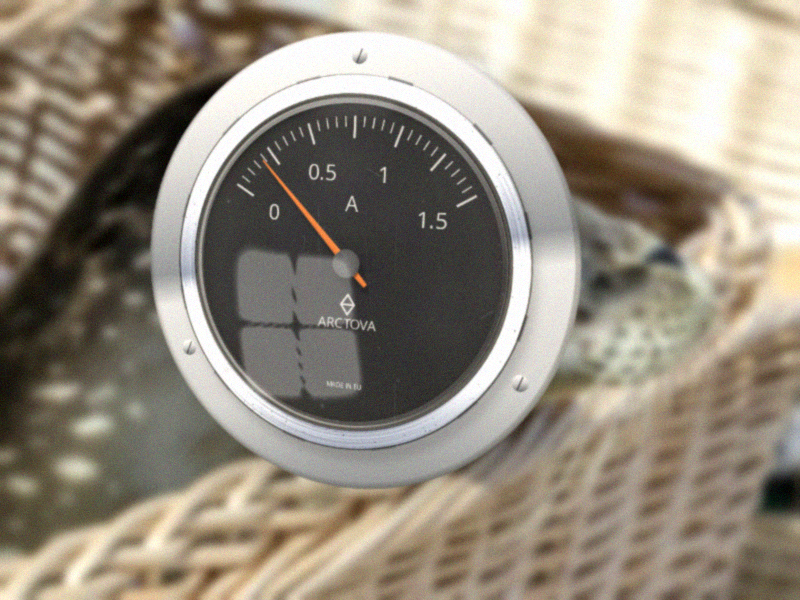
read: 0.2 A
